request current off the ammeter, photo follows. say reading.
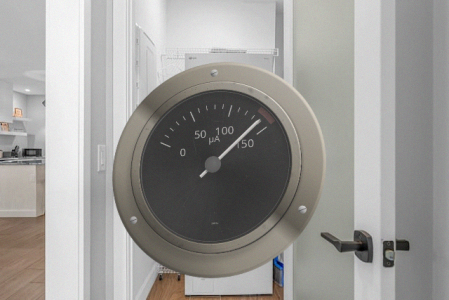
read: 140 µA
